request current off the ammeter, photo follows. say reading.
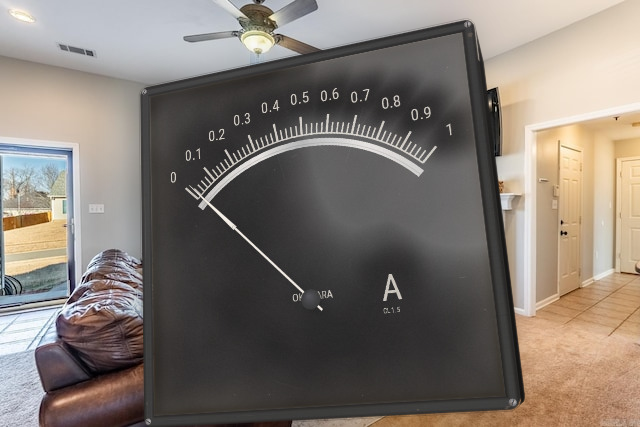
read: 0.02 A
